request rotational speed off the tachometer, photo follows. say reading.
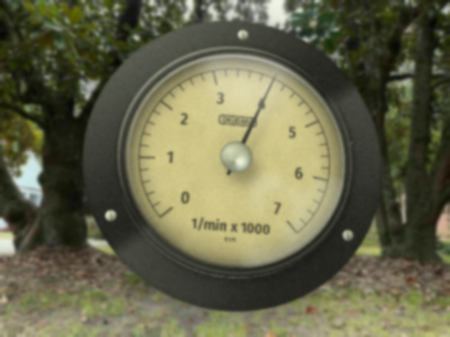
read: 4000 rpm
